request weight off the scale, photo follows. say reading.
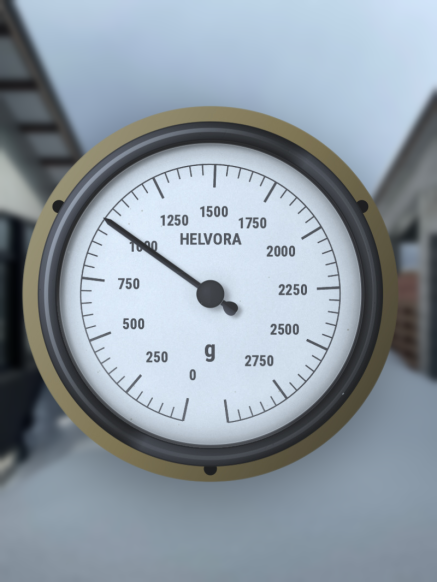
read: 1000 g
